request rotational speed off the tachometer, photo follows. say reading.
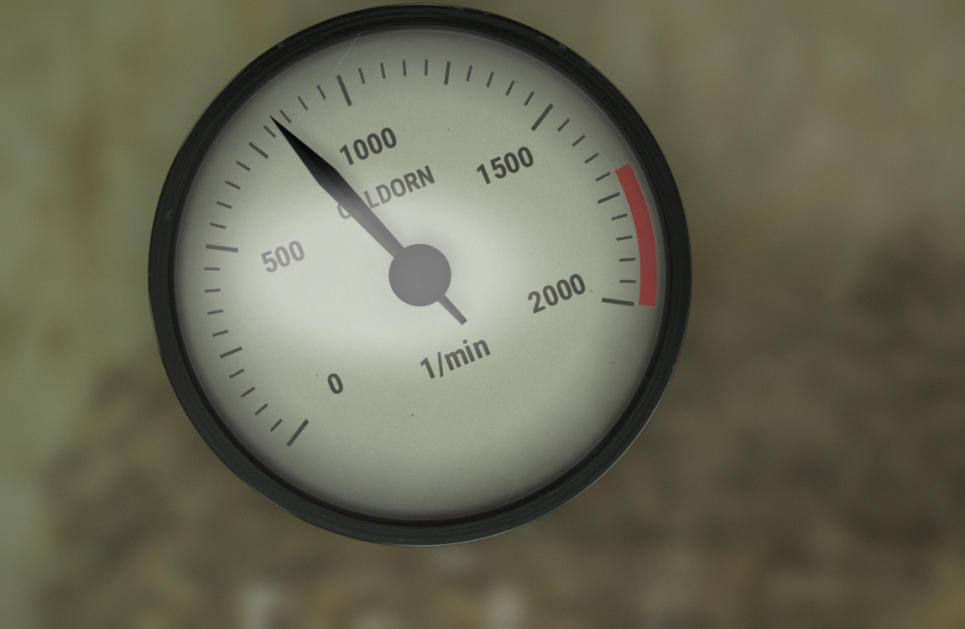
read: 825 rpm
